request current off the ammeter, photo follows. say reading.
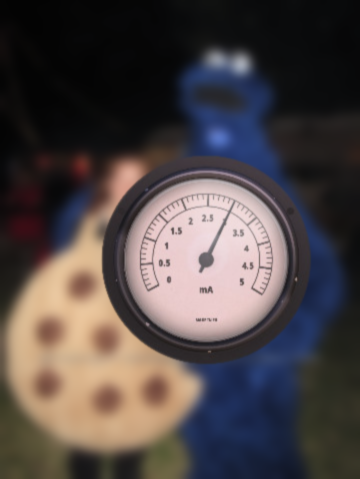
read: 3 mA
